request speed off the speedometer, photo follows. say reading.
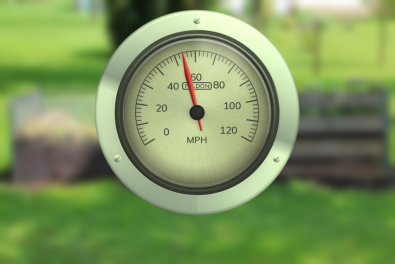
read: 54 mph
